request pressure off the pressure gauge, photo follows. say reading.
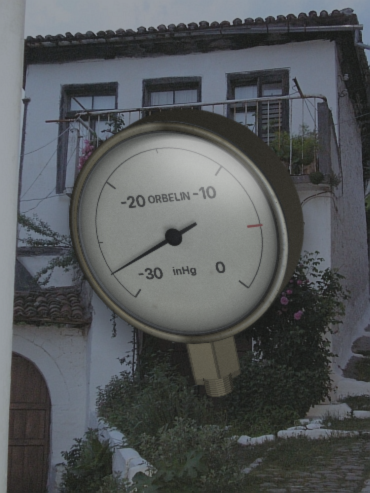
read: -27.5 inHg
